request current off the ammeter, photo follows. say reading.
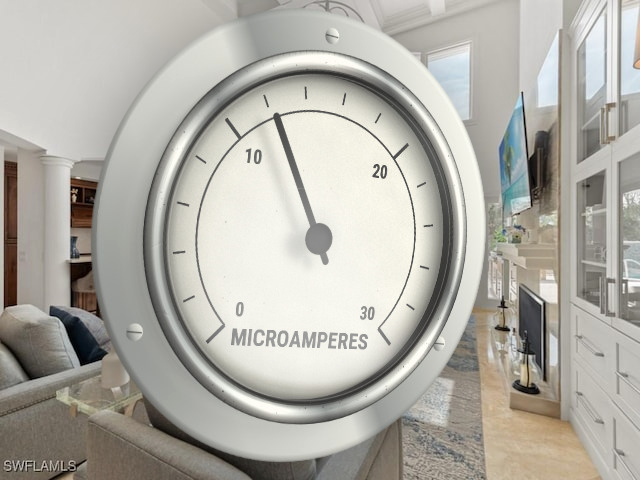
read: 12 µA
